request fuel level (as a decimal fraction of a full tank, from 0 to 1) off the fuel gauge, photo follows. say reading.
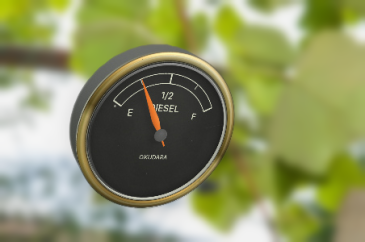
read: 0.25
